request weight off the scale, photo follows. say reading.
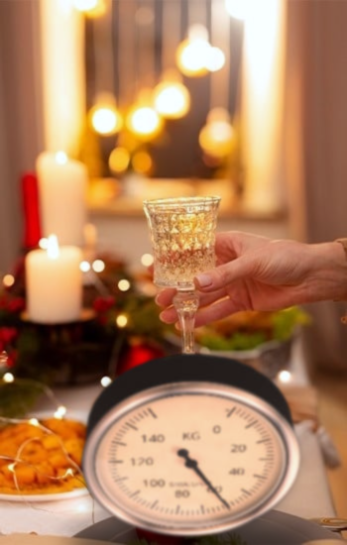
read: 60 kg
